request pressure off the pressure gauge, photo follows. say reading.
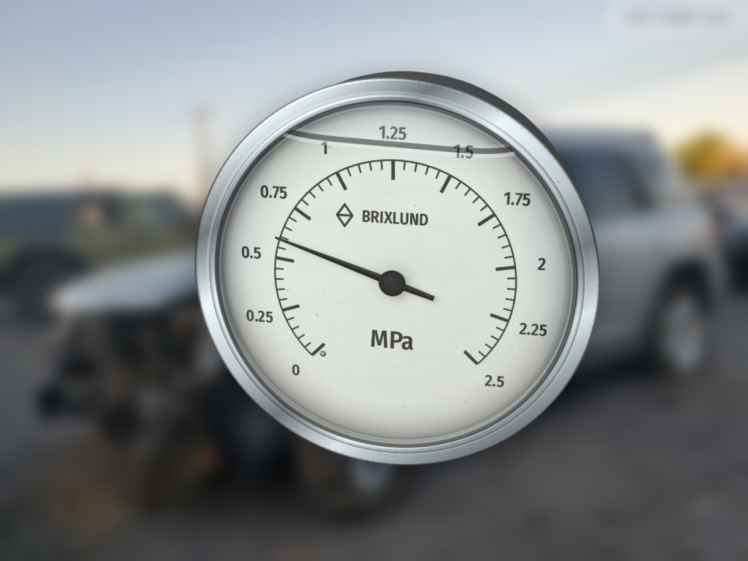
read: 0.6 MPa
